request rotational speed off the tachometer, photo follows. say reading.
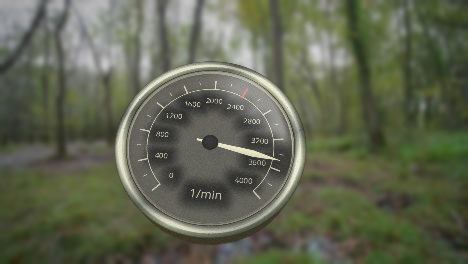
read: 3500 rpm
